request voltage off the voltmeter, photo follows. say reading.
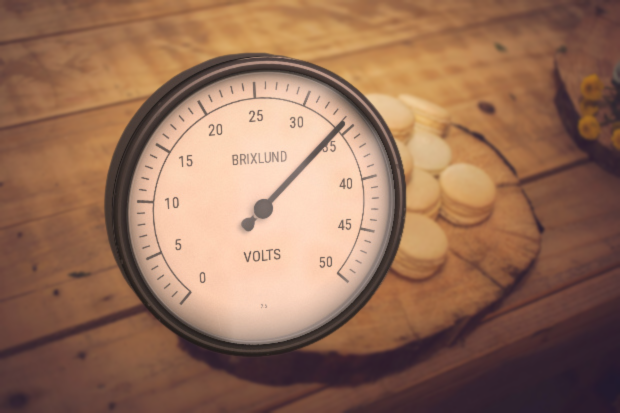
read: 34 V
